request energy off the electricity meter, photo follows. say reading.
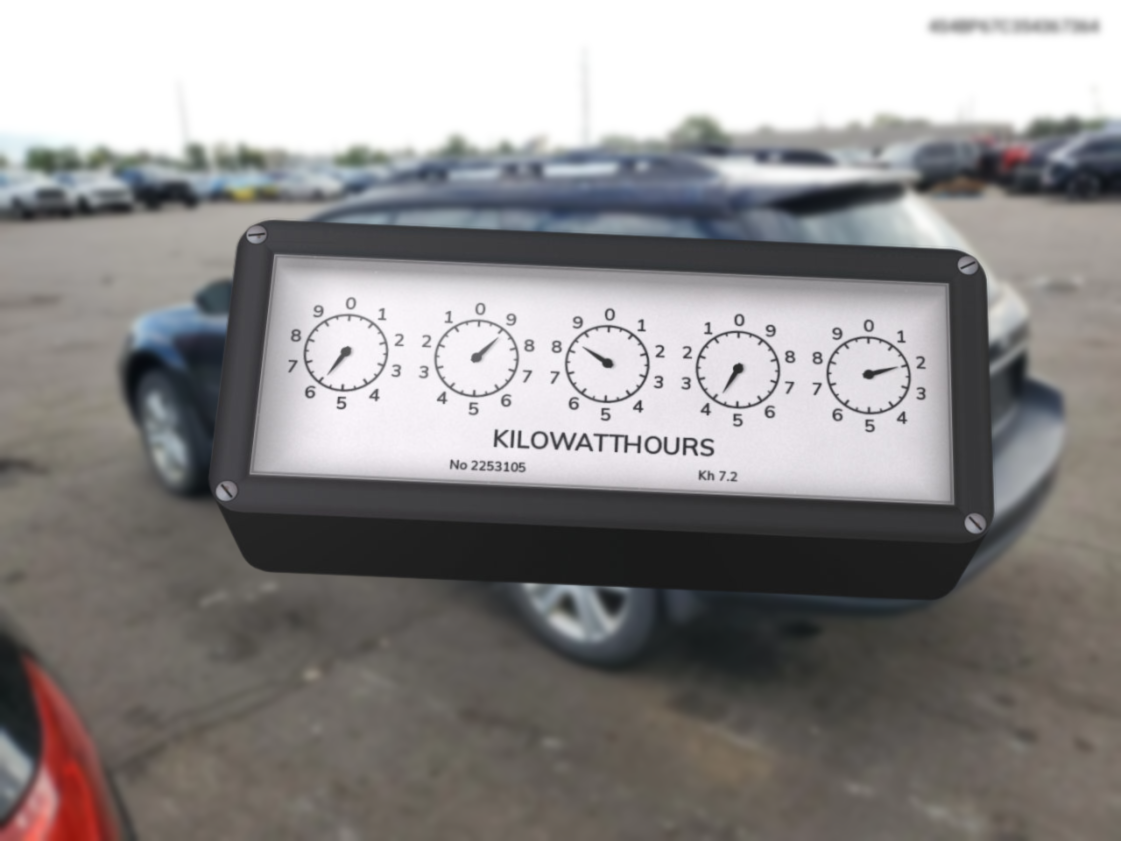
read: 58842 kWh
